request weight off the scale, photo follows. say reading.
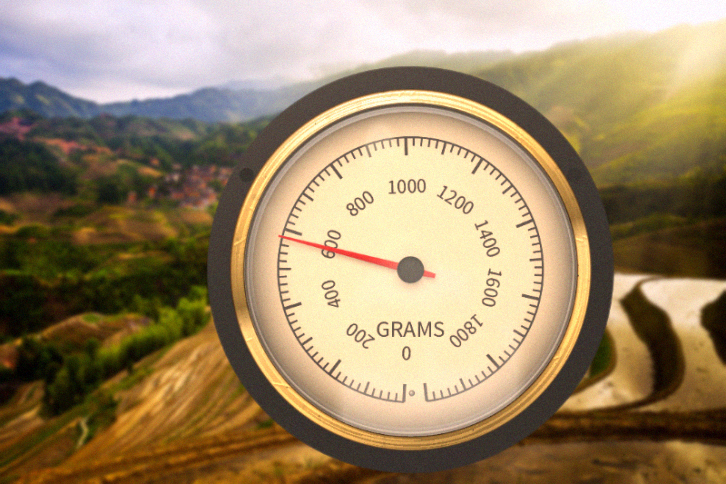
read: 580 g
